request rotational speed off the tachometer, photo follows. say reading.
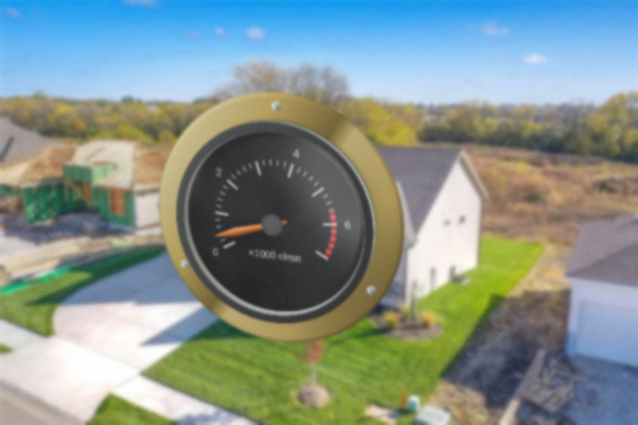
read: 400 rpm
